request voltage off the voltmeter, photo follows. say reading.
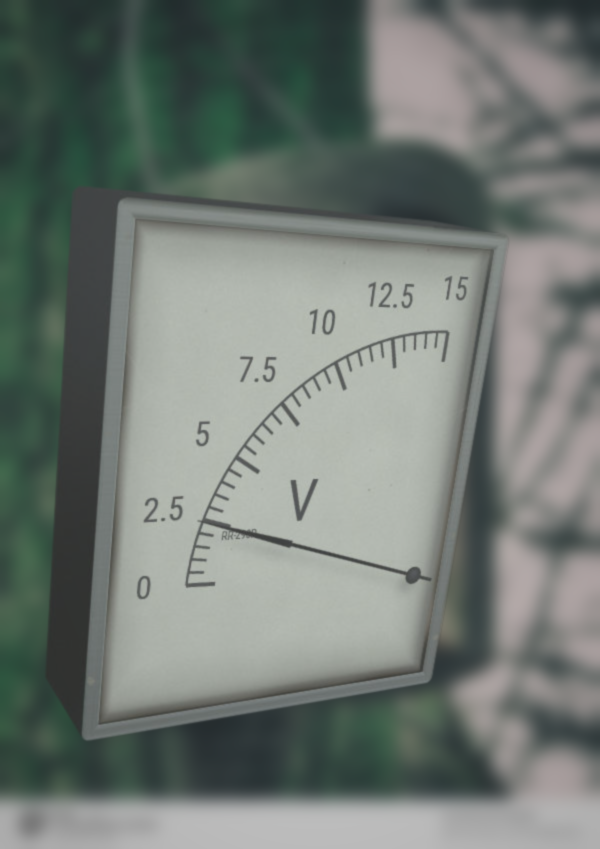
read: 2.5 V
